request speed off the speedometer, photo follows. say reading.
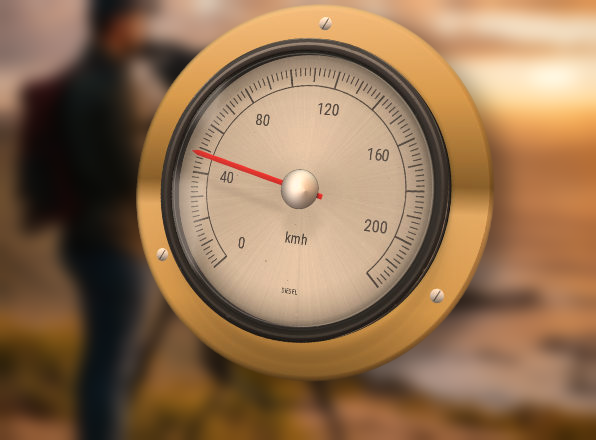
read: 48 km/h
